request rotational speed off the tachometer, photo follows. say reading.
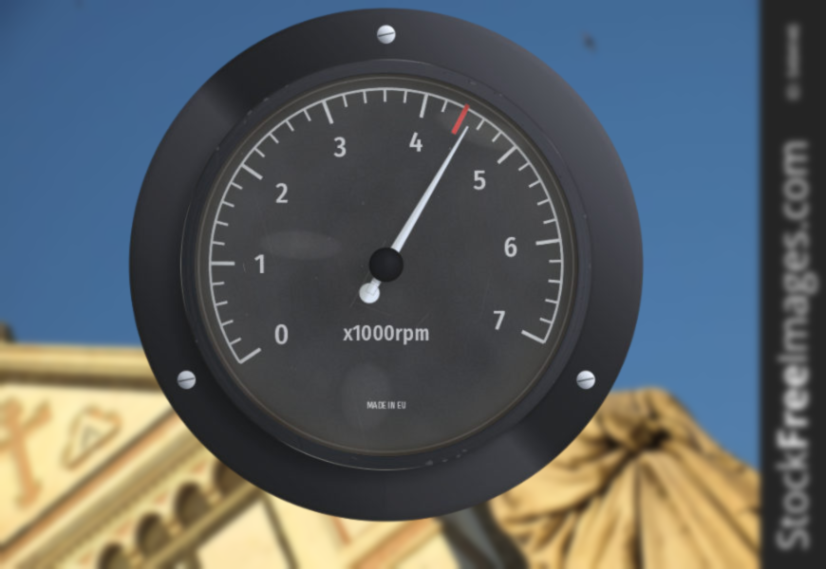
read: 4500 rpm
